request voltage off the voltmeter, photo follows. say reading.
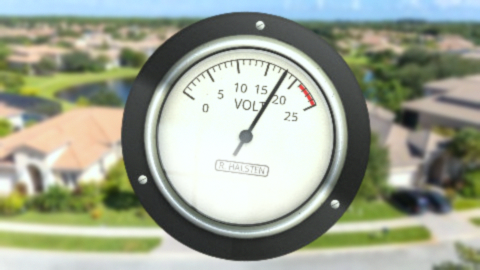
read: 18 V
